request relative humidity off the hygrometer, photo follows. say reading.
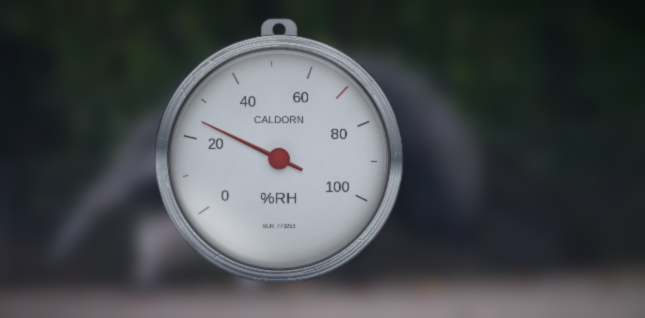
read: 25 %
